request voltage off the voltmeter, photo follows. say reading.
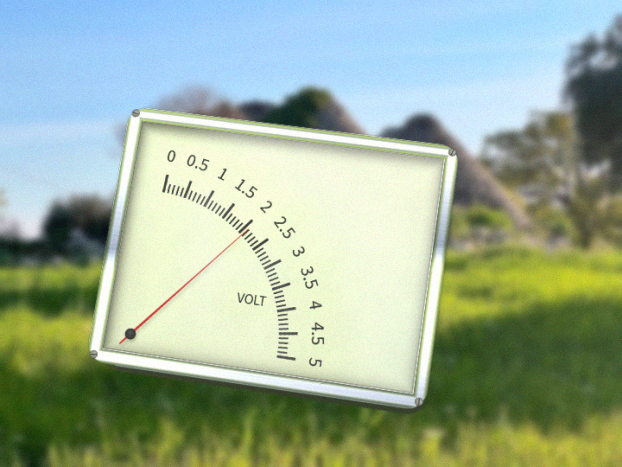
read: 2.1 V
